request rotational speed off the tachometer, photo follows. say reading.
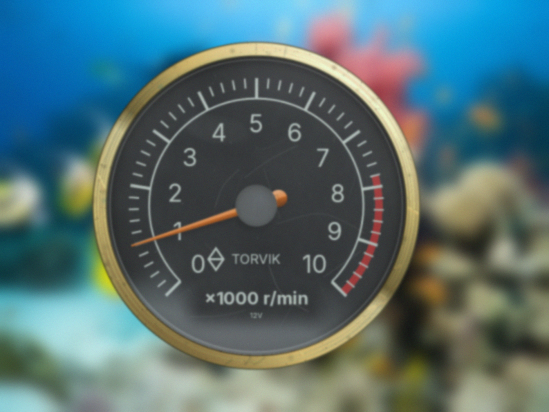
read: 1000 rpm
